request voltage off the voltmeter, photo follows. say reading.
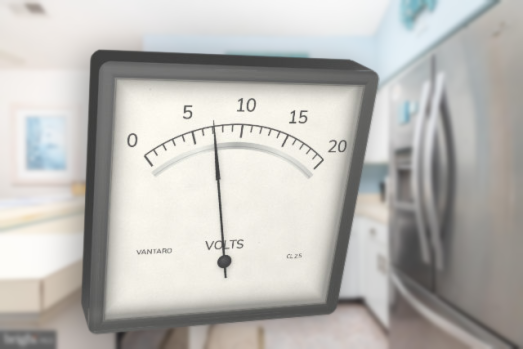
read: 7 V
